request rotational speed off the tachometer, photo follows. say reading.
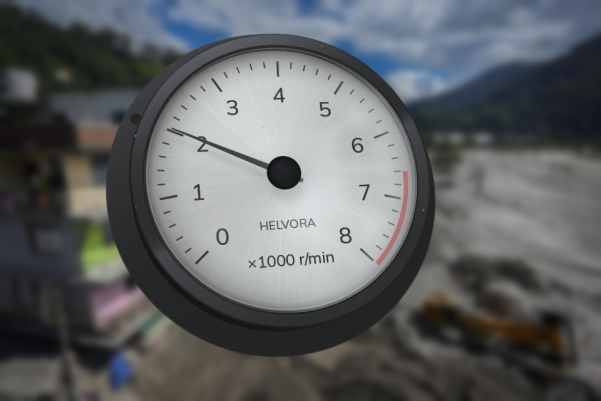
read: 2000 rpm
